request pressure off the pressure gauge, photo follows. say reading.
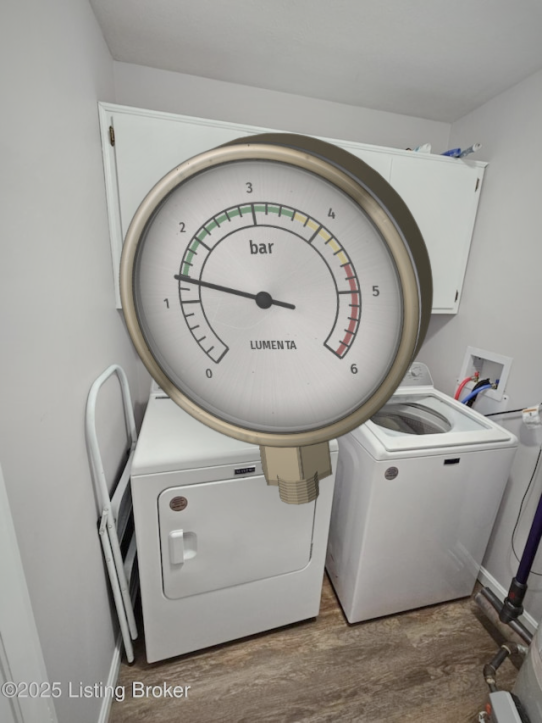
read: 1.4 bar
